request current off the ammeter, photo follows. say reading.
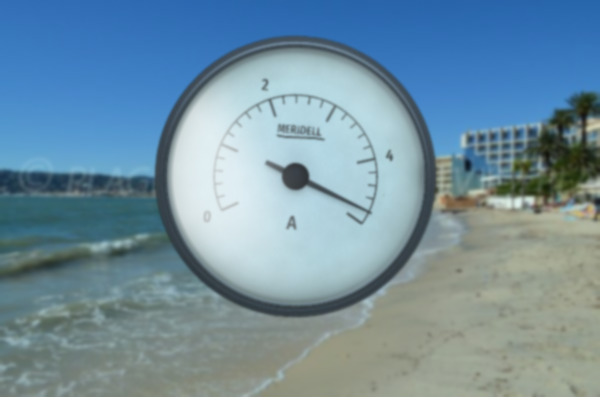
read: 4.8 A
